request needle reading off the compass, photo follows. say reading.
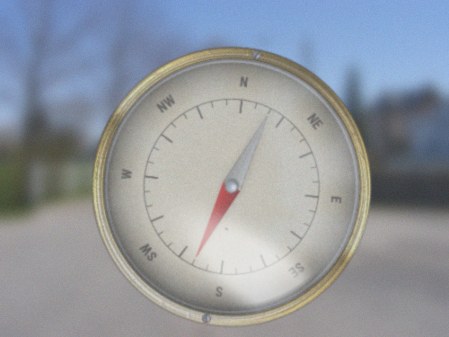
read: 200 °
